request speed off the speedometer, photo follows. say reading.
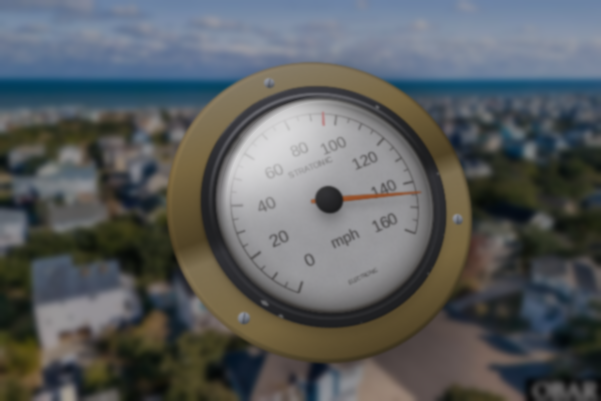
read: 145 mph
